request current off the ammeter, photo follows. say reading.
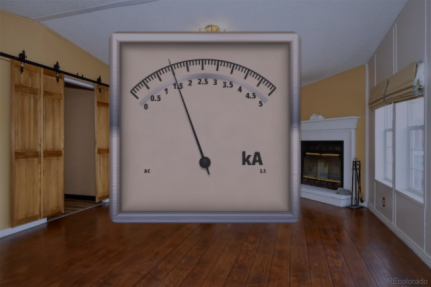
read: 1.5 kA
